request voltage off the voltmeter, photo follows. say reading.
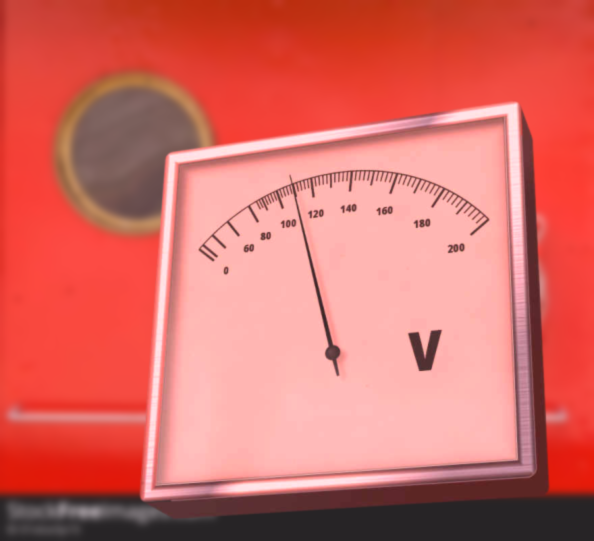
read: 110 V
